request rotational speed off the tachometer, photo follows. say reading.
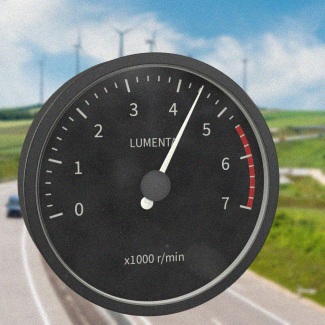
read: 4400 rpm
